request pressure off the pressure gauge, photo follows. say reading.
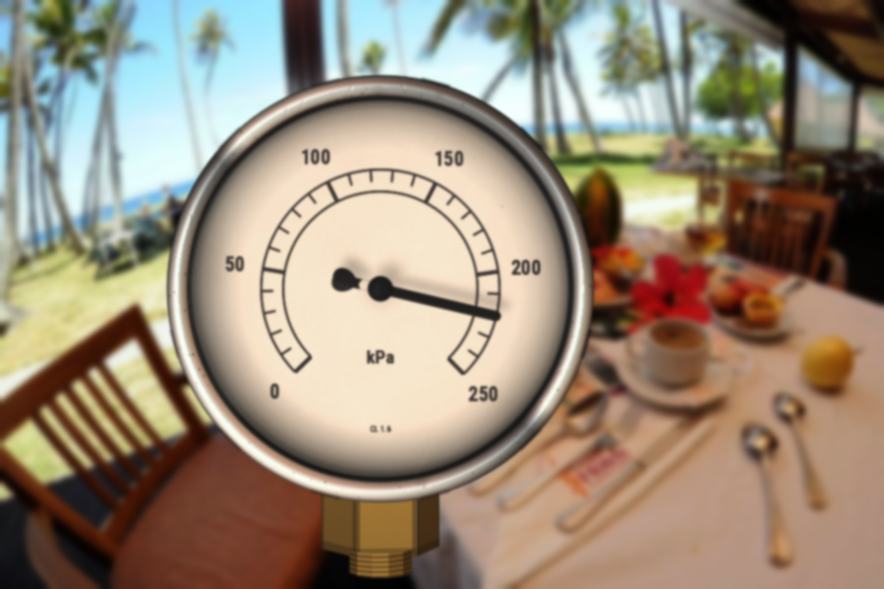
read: 220 kPa
